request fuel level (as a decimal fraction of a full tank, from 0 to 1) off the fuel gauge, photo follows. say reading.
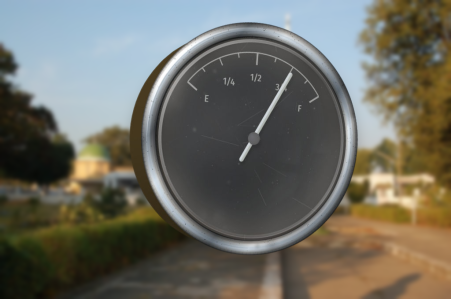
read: 0.75
